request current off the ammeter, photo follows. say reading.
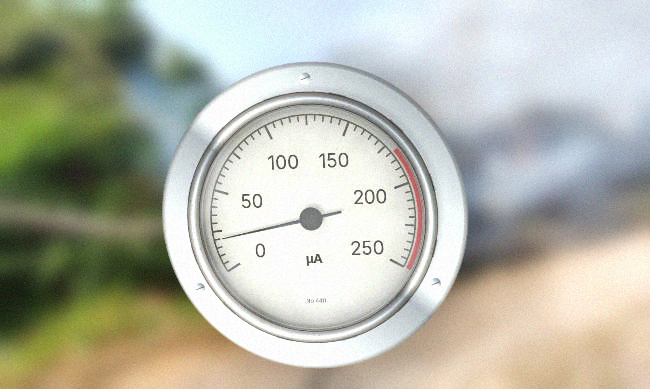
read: 20 µA
